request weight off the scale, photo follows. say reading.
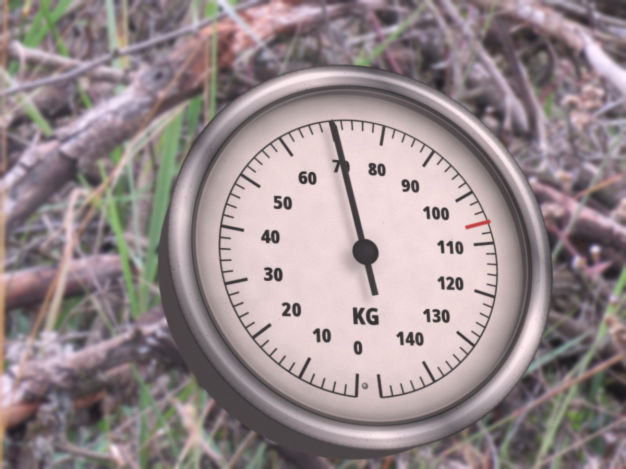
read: 70 kg
